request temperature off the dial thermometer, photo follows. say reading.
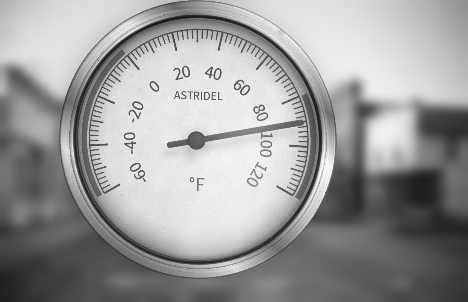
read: 90 °F
